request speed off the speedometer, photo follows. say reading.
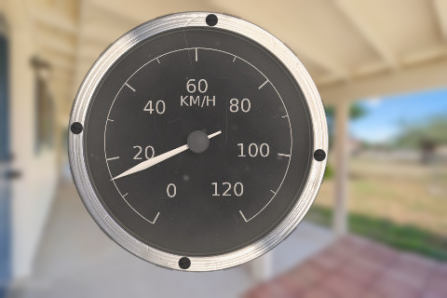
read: 15 km/h
